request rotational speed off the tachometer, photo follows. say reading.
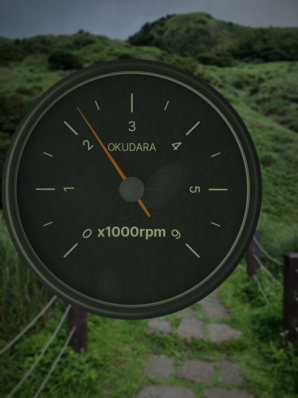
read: 2250 rpm
